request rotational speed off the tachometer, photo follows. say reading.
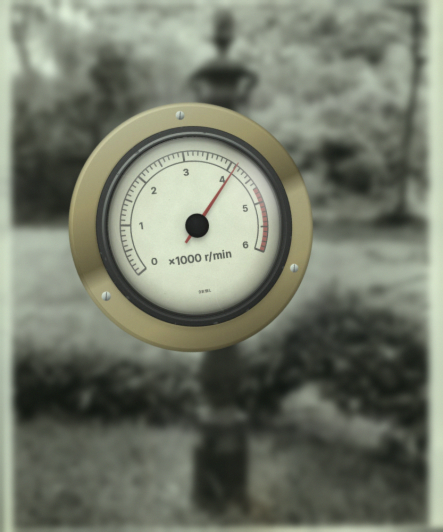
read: 4100 rpm
